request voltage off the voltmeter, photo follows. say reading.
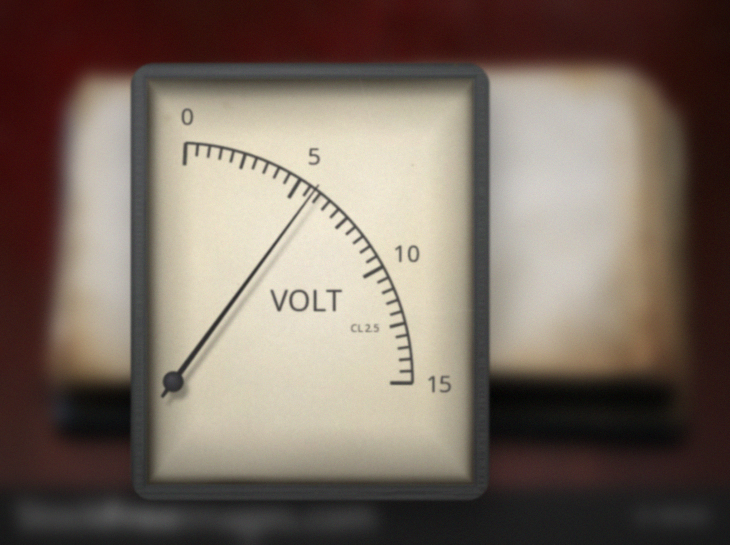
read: 5.75 V
